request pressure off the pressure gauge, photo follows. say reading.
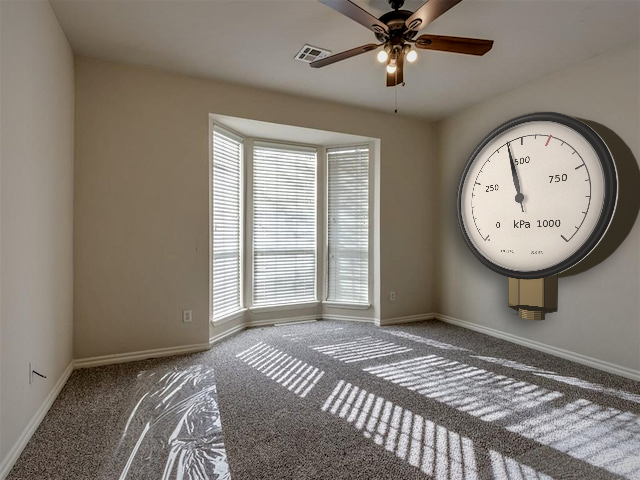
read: 450 kPa
